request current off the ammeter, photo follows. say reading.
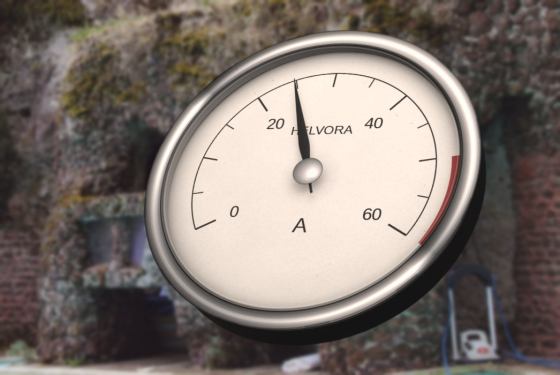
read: 25 A
